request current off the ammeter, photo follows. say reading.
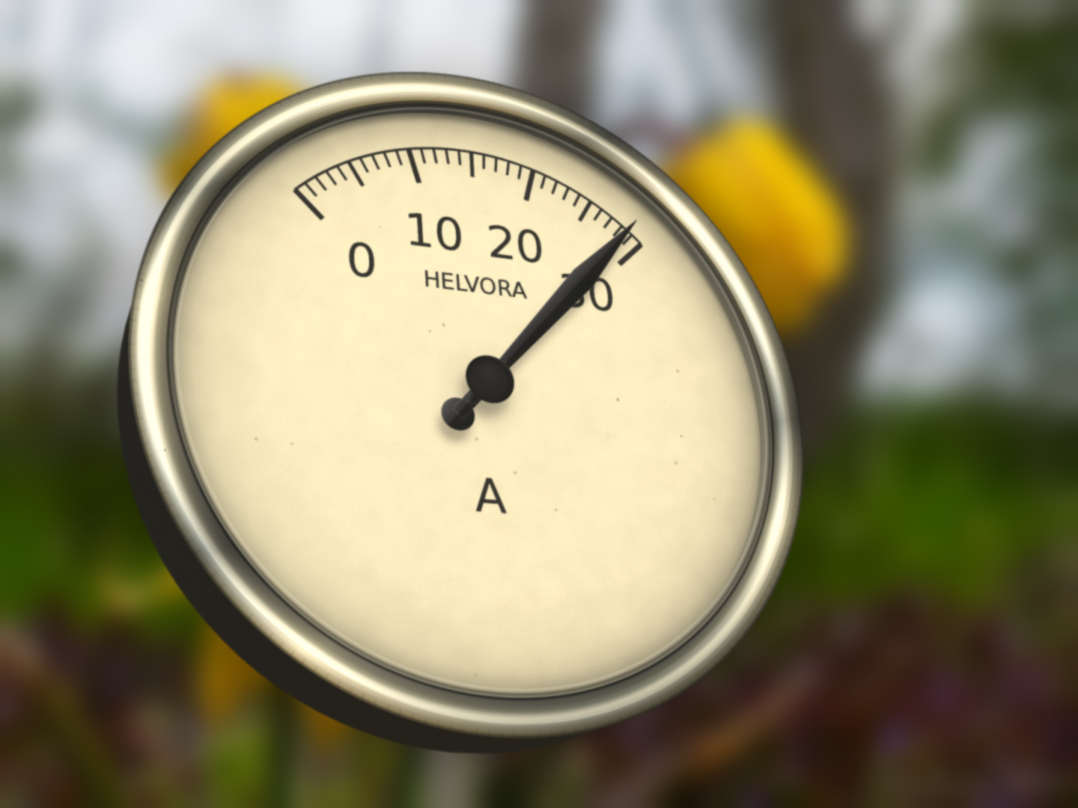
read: 28.5 A
